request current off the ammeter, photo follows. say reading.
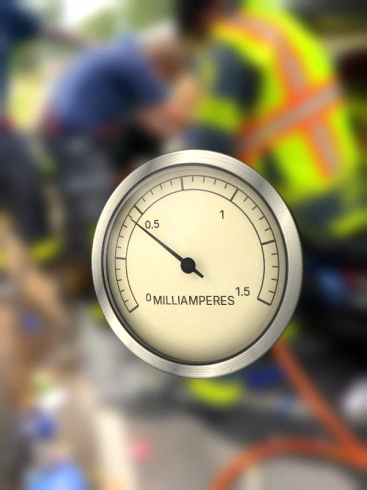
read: 0.45 mA
